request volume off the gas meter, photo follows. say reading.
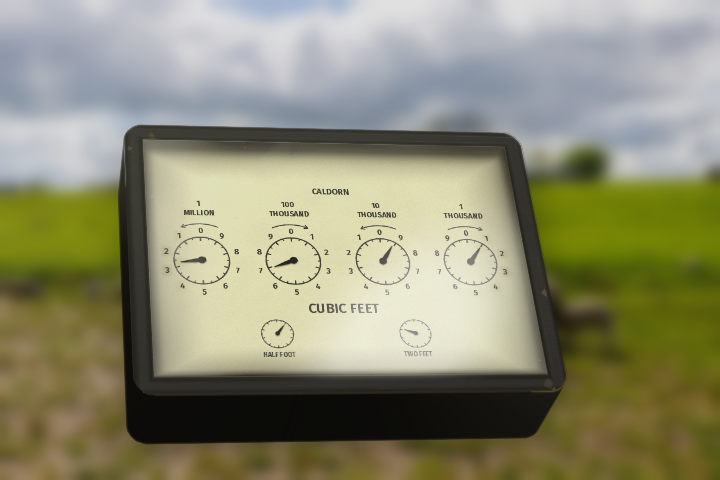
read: 269100 ft³
